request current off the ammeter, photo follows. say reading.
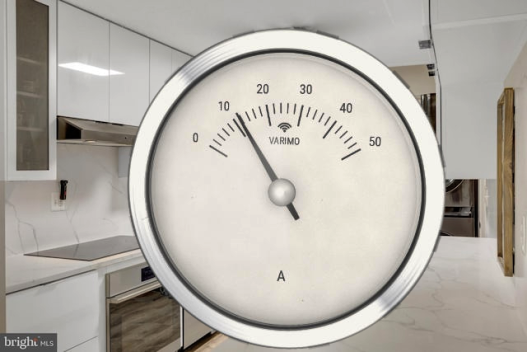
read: 12 A
